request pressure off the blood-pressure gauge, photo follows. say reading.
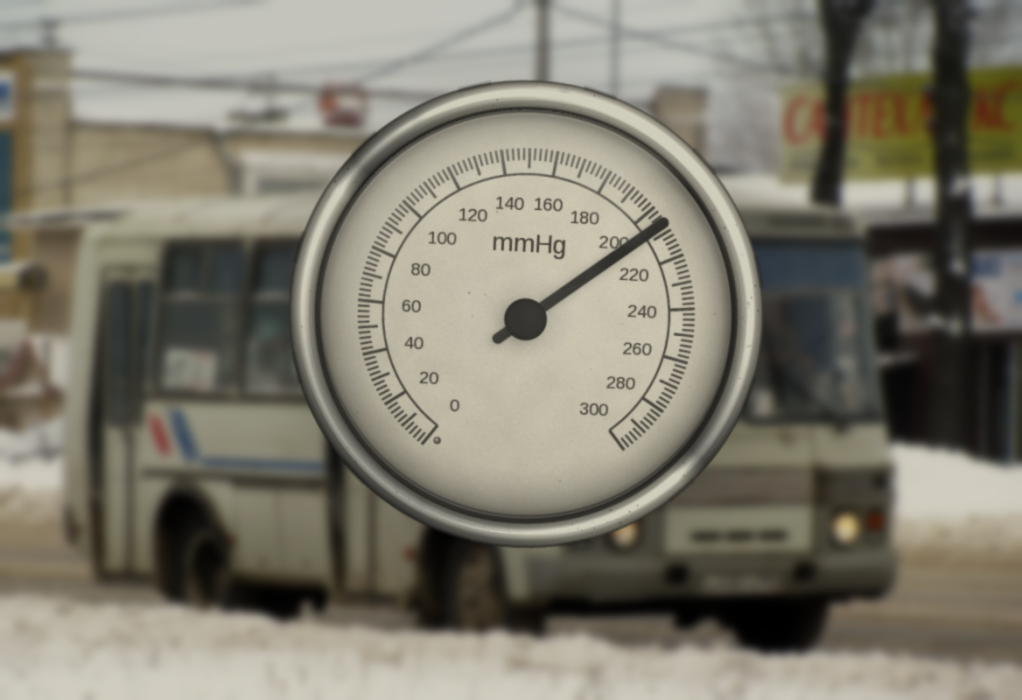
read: 206 mmHg
